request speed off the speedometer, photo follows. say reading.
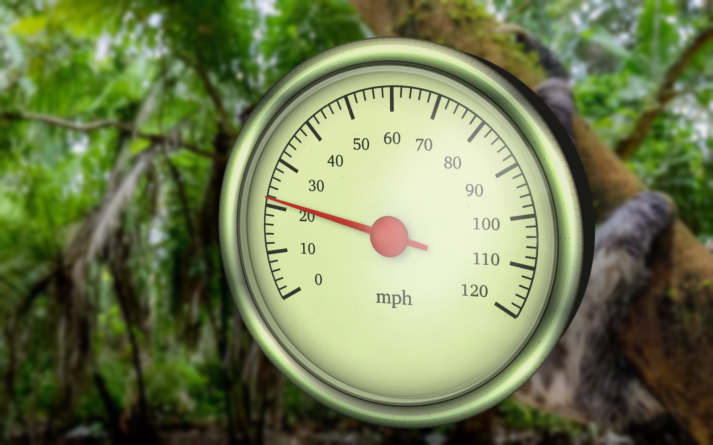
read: 22 mph
